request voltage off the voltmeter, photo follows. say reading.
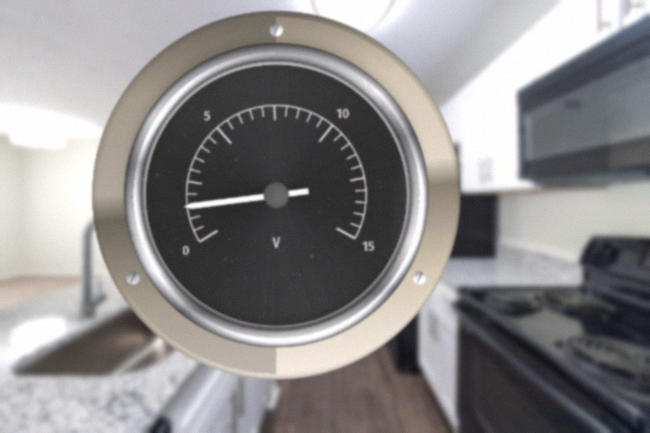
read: 1.5 V
